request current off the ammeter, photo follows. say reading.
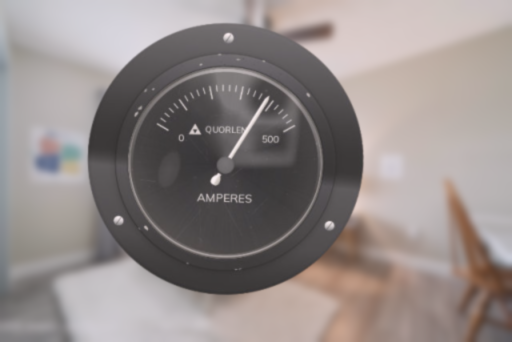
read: 380 A
